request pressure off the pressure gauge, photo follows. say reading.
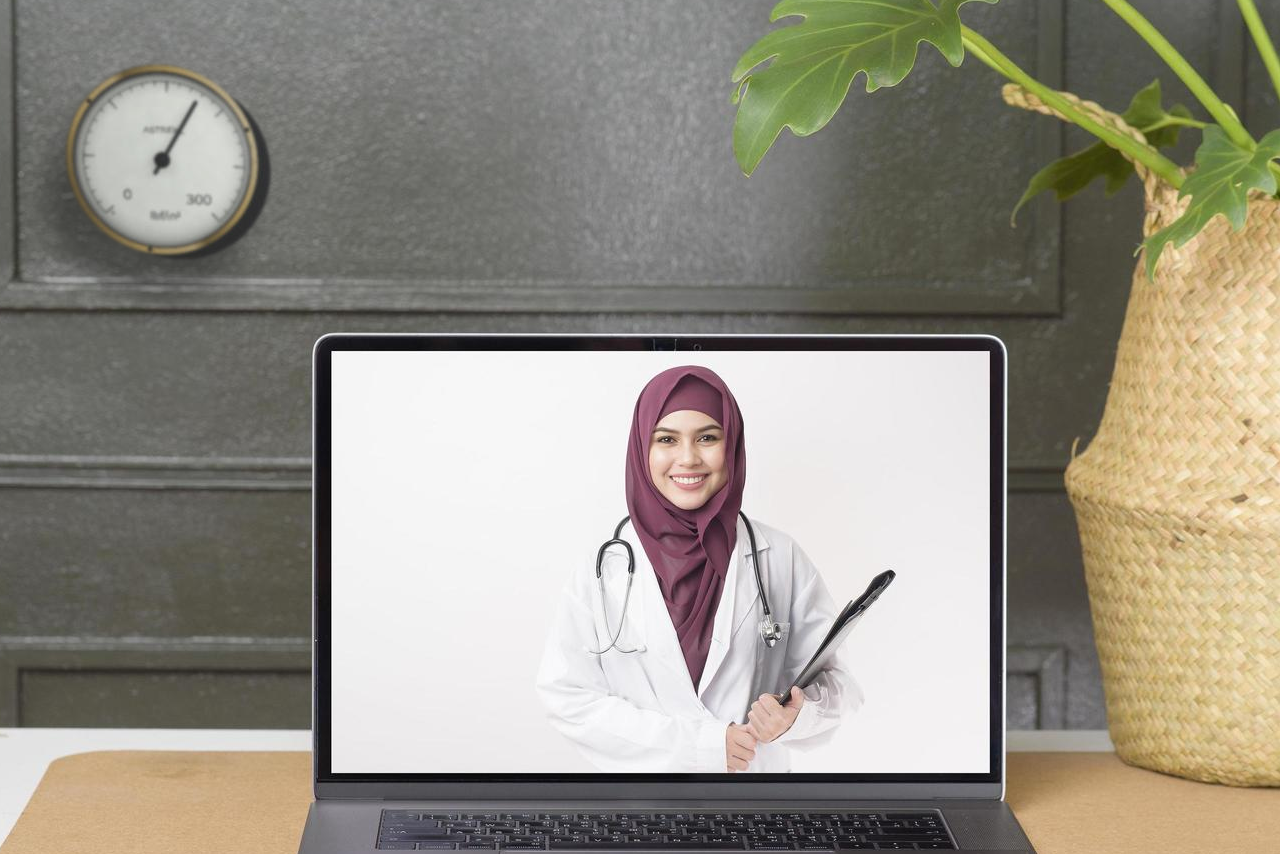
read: 180 psi
